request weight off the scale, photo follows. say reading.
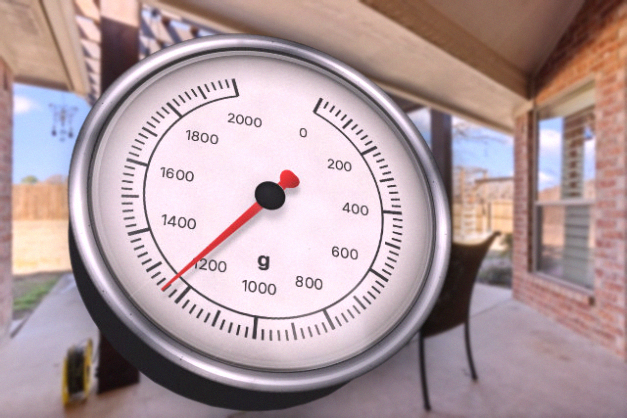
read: 1240 g
